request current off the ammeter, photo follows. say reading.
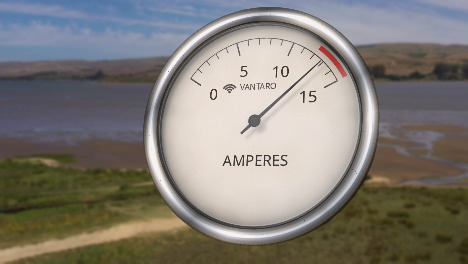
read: 13 A
